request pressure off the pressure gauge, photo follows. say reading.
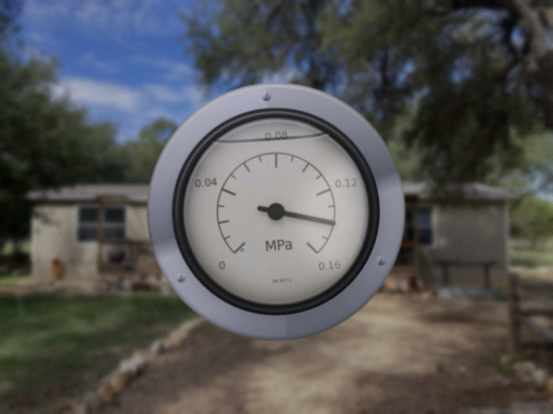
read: 0.14 MPa
